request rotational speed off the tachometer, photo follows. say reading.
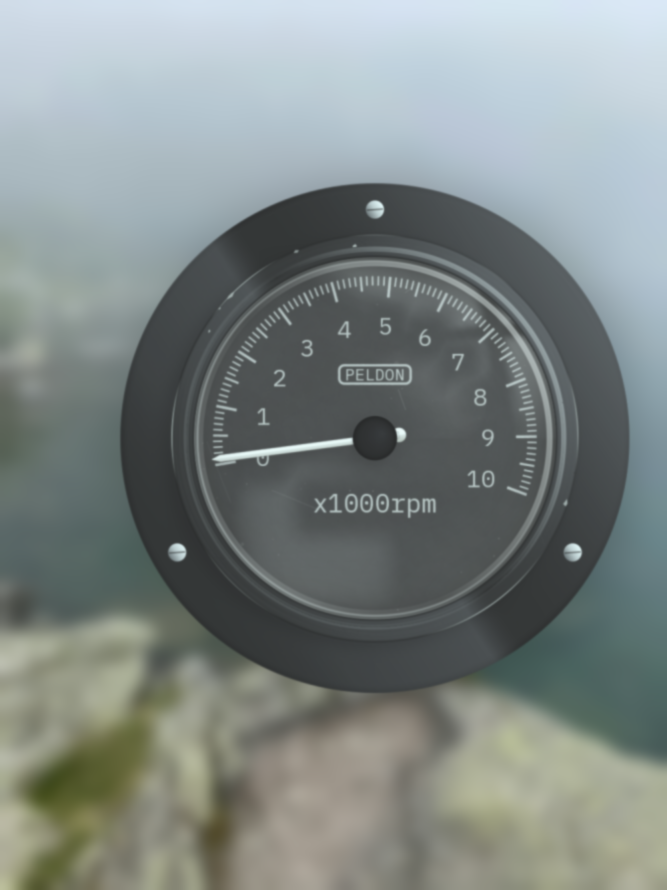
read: 100 rpm
